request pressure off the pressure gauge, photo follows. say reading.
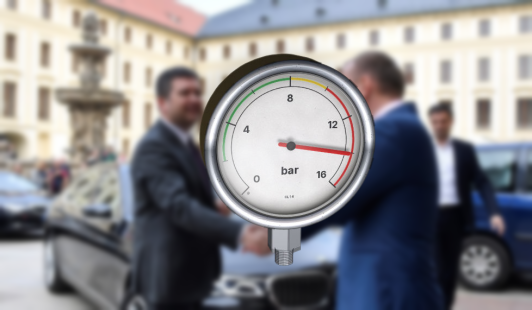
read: 14 bar
